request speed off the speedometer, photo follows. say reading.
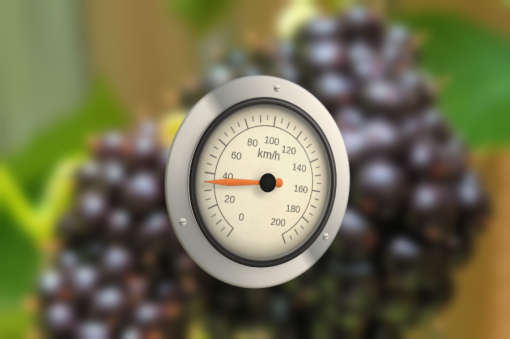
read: 35 km/h
